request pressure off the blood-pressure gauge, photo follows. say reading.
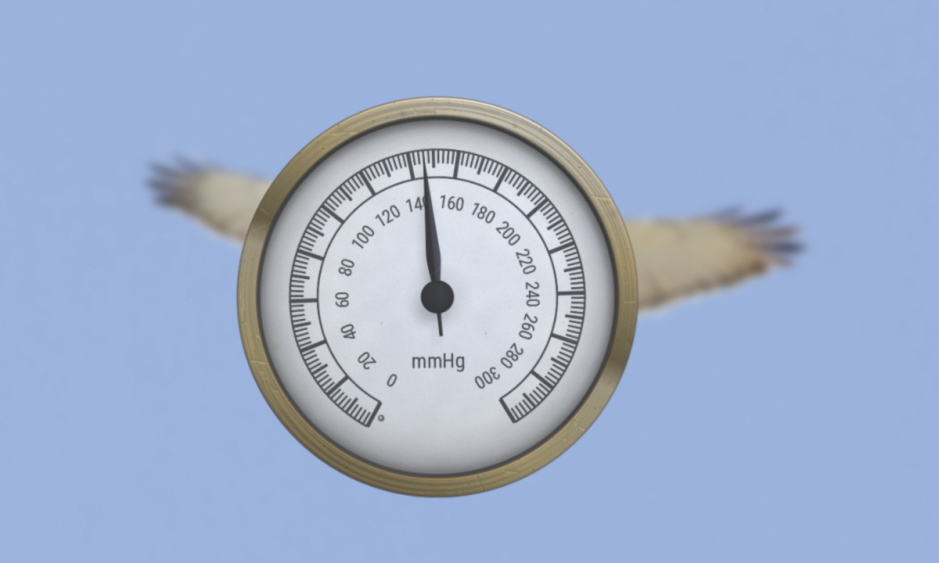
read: 146 mmHg
